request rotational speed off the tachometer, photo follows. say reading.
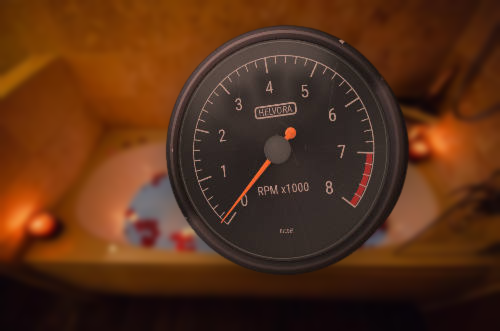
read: 100 rpm
